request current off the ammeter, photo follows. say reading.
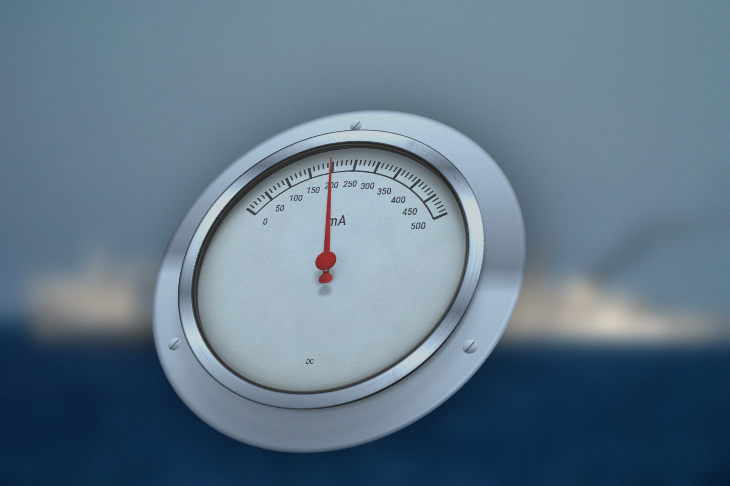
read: 200 mA
